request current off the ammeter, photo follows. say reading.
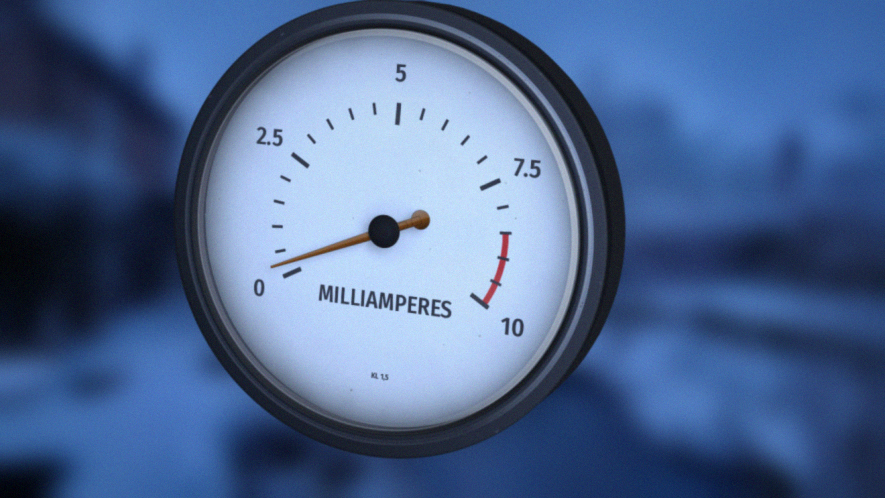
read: 0.25 mA
